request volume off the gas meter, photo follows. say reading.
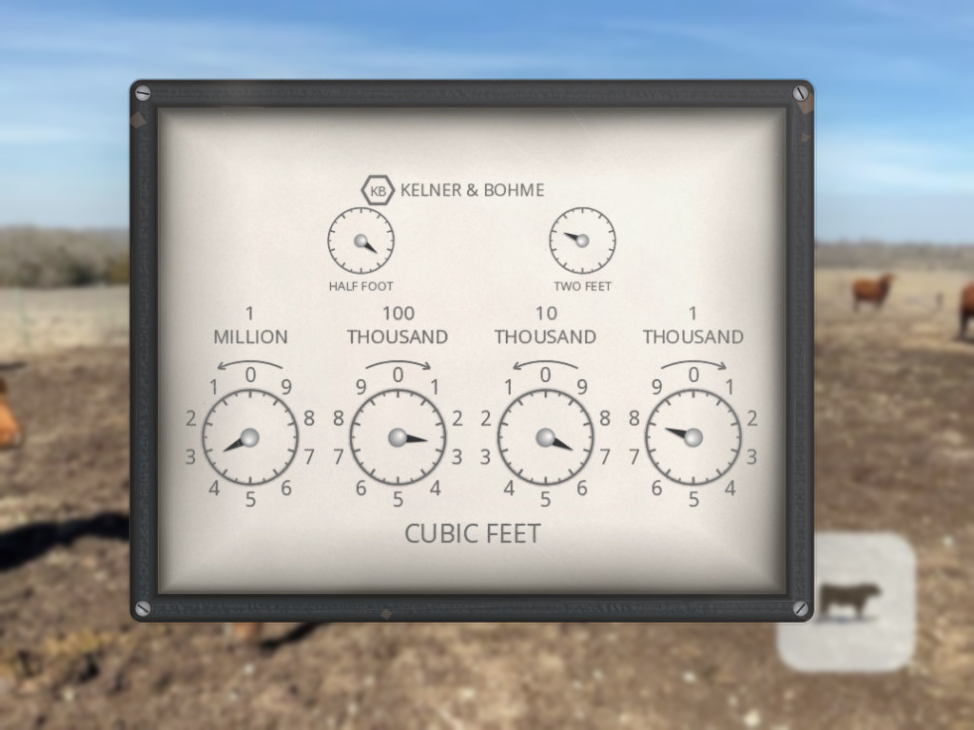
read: 326800 ft³
